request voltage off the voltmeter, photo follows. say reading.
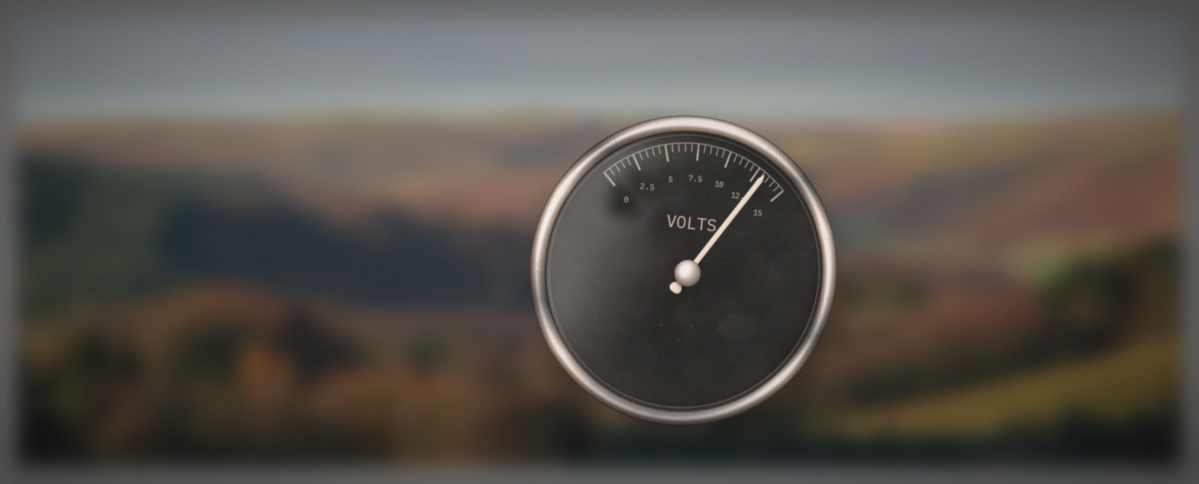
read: 13 V
